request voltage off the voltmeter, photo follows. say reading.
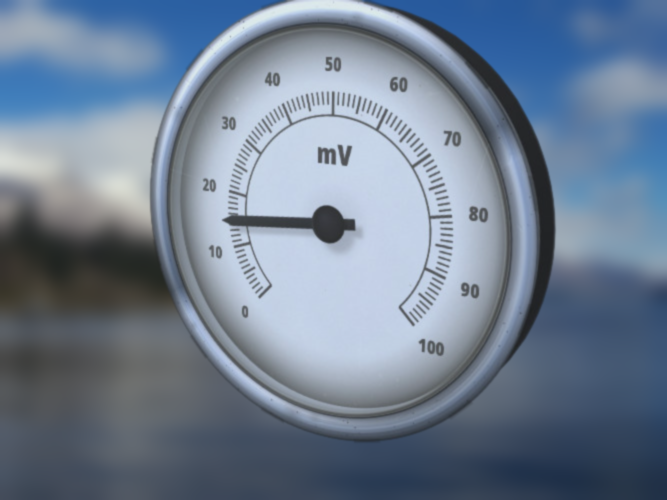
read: 15 mV
